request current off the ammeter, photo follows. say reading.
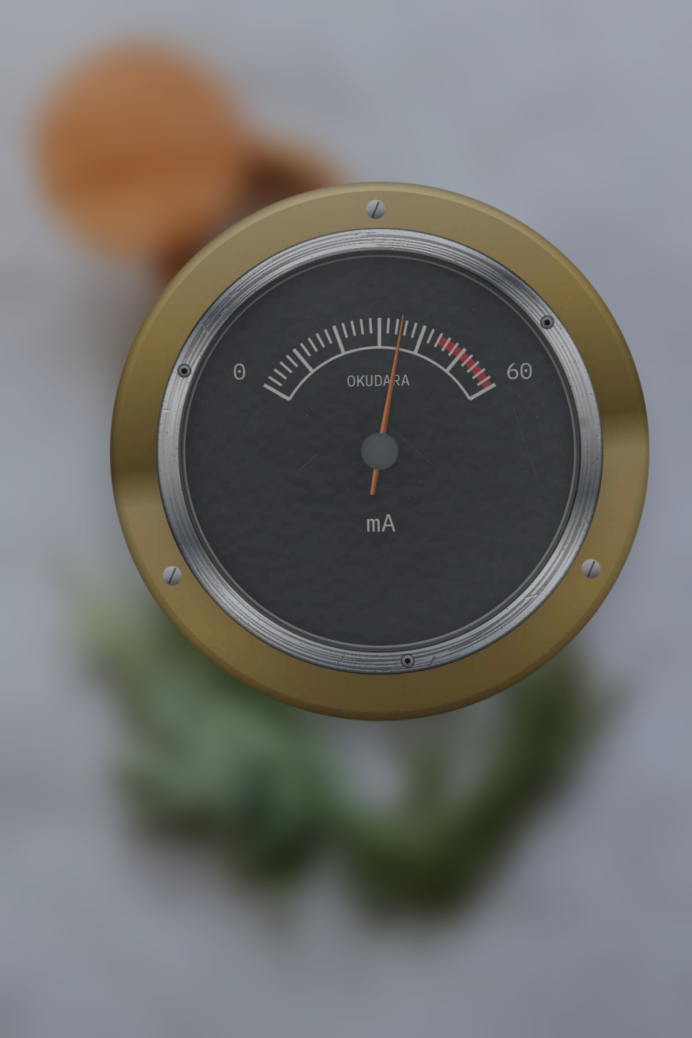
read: 35 mA
